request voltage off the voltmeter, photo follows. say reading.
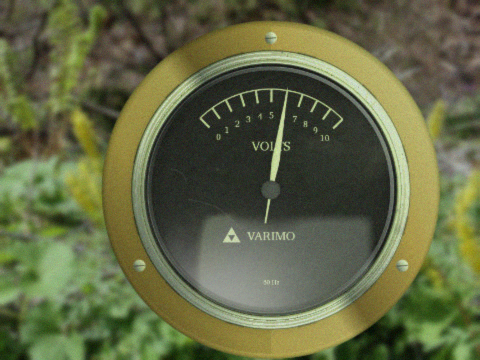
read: 6 V
